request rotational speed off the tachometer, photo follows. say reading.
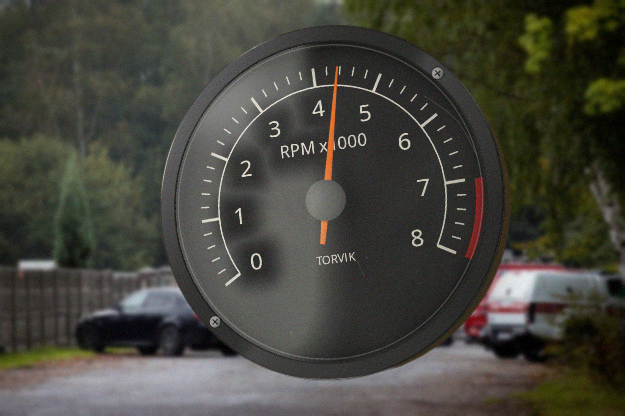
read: 4400 rpm
